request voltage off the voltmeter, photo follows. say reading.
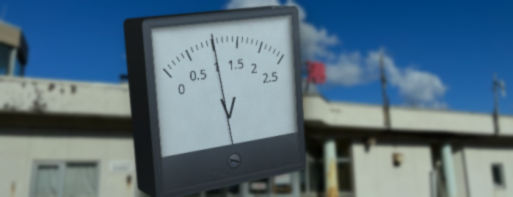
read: 1 V
